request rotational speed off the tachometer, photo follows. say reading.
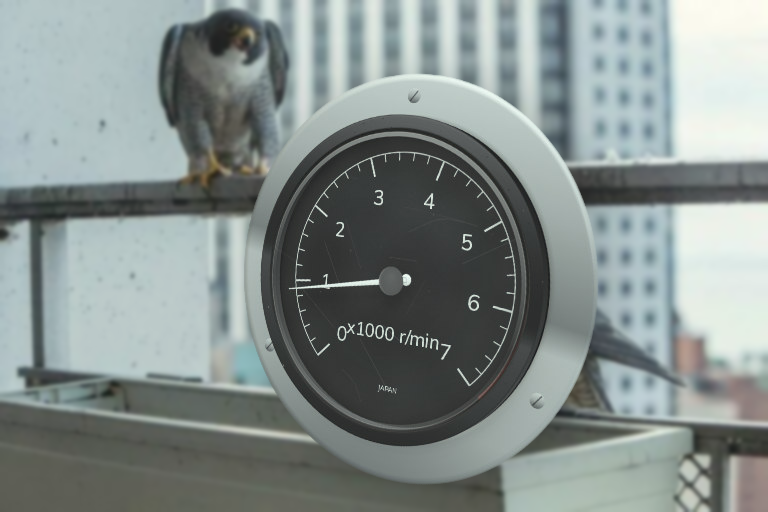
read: 900 rpm
